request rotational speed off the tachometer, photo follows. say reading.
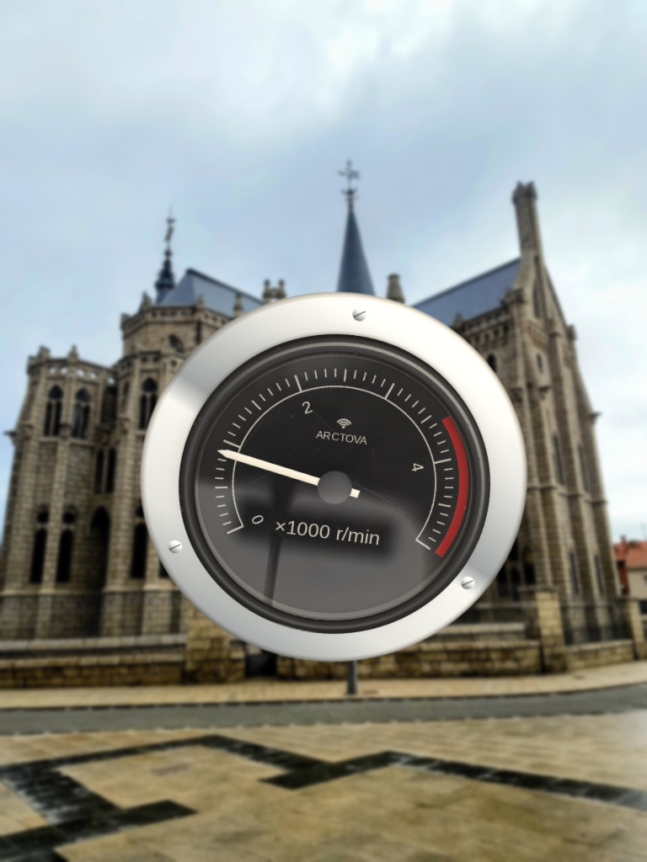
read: 900 rpm
